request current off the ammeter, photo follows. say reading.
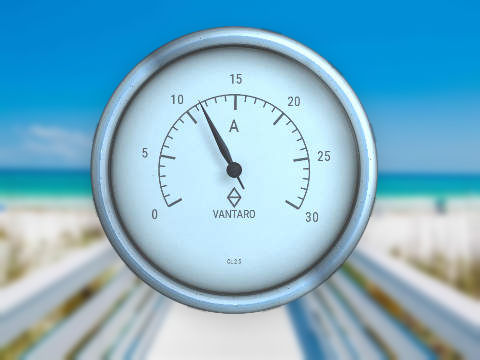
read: 11.5 A
